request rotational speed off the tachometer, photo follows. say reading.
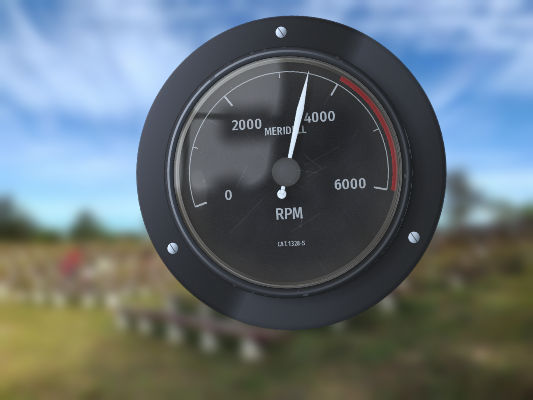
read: 3500 rpm
